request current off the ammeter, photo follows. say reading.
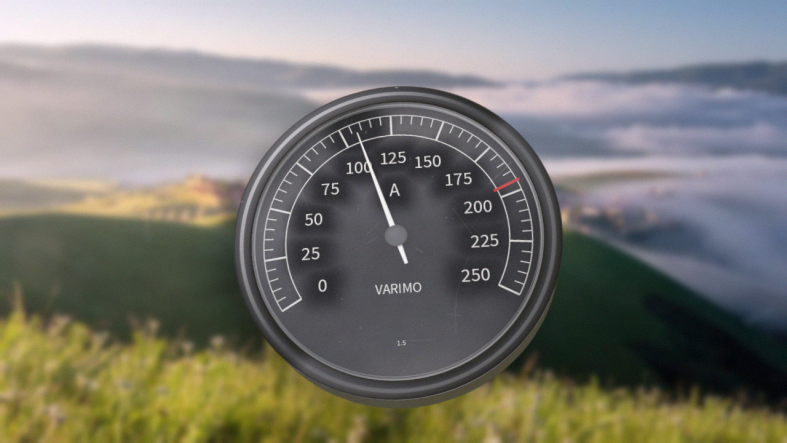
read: 107.5 A
